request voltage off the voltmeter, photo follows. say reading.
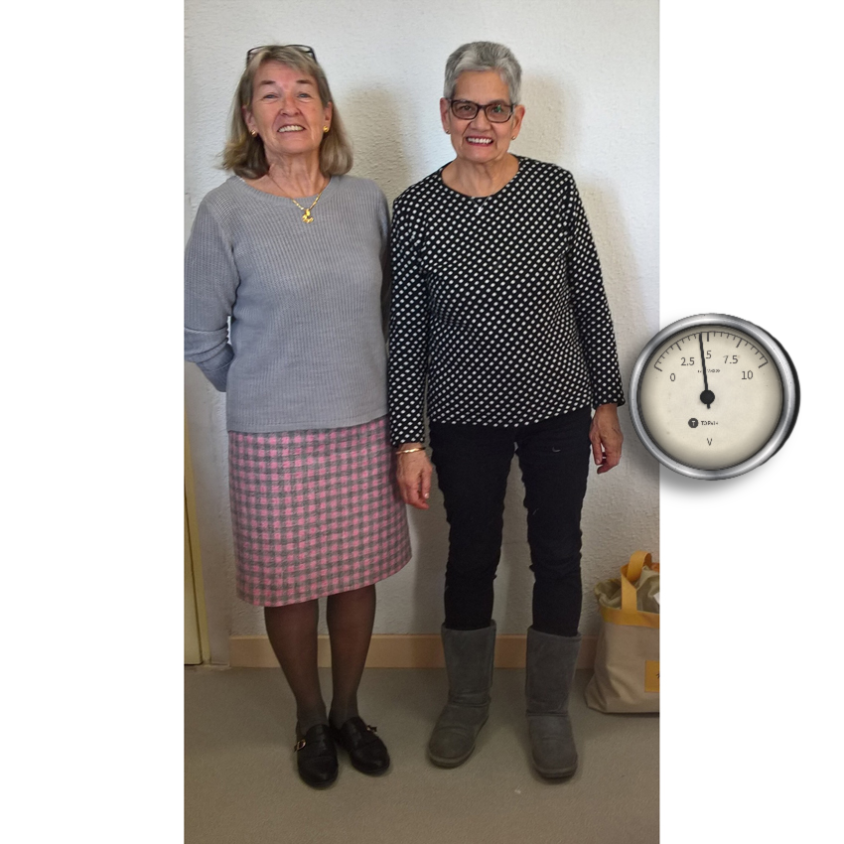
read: 4.5 V
